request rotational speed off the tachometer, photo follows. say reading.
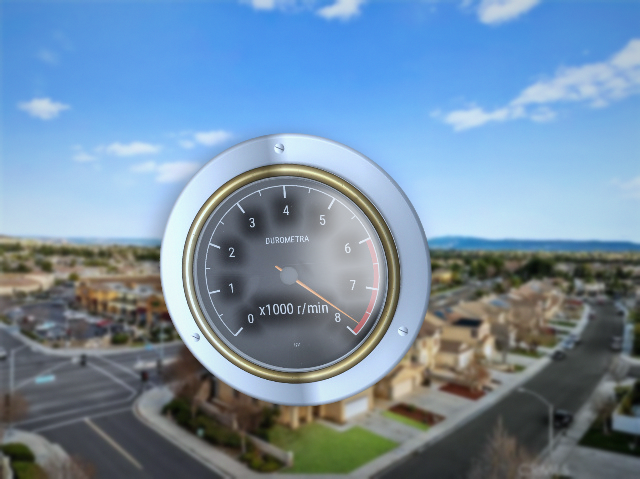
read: 7750 rpm
